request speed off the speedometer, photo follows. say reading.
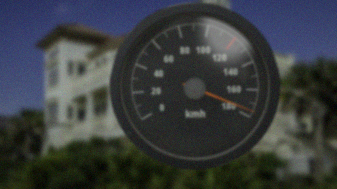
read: 175 km/h
